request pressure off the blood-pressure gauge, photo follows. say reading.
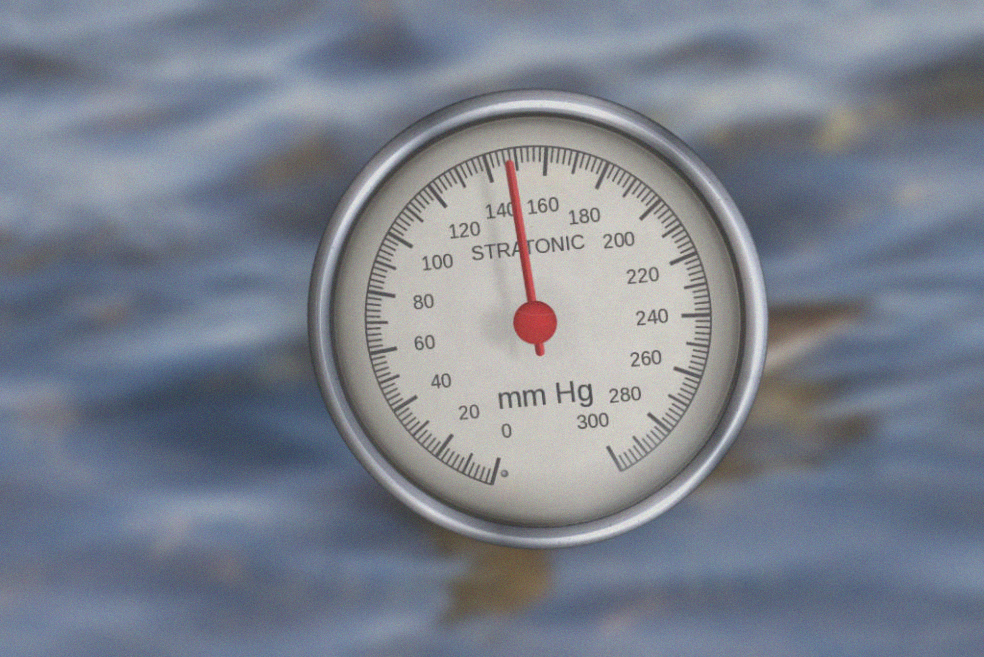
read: 148 mmHg
